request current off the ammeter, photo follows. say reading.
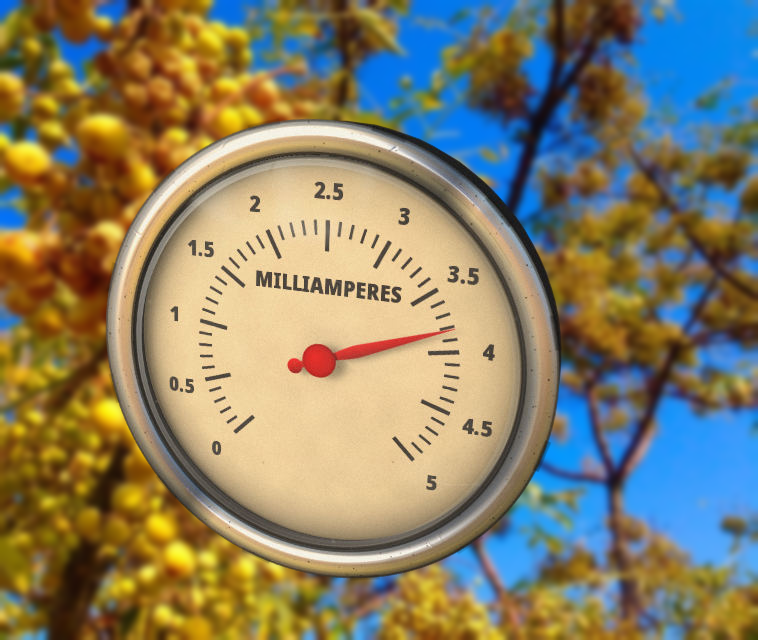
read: 3.8 mA
